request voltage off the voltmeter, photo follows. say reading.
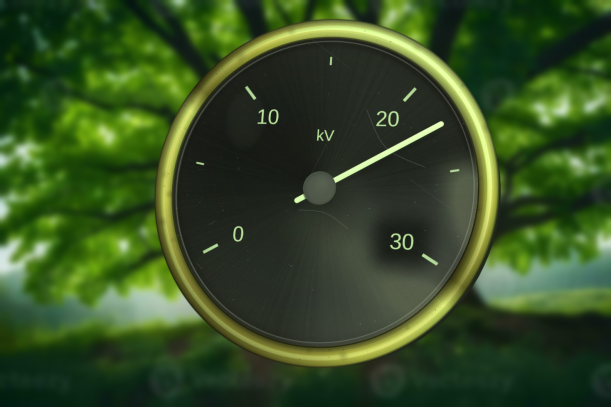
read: 22.5 kV
